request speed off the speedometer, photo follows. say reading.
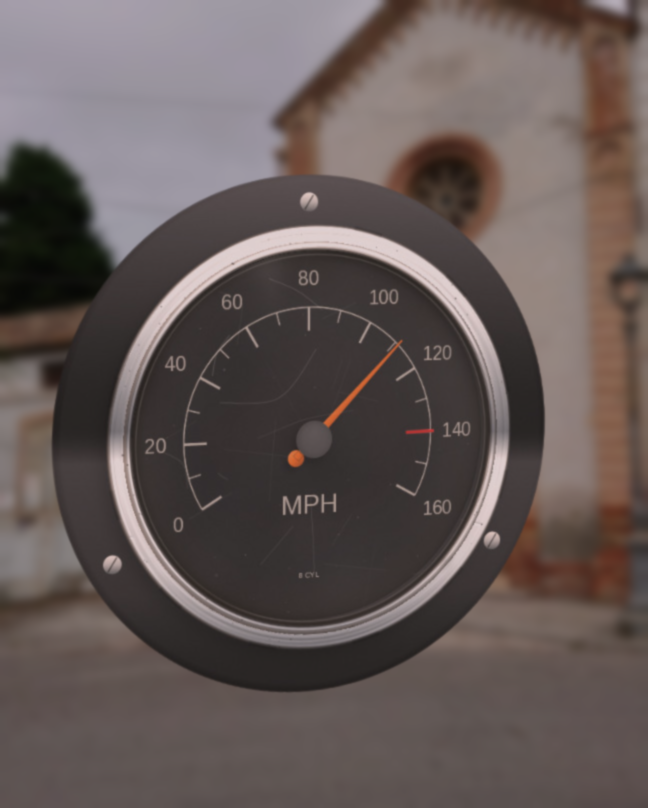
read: 110 mph
